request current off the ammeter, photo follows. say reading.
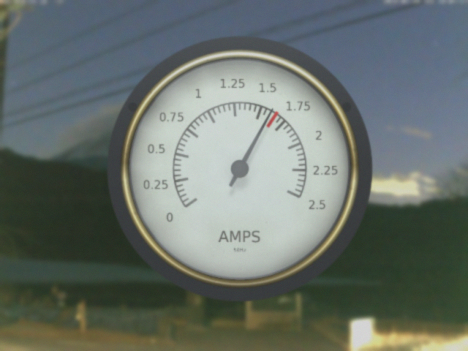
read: 1.6 A
